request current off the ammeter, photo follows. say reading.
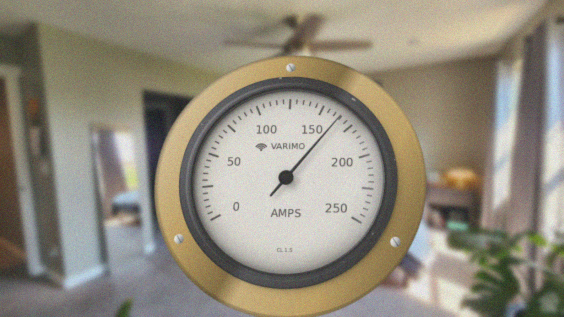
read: 165 A
